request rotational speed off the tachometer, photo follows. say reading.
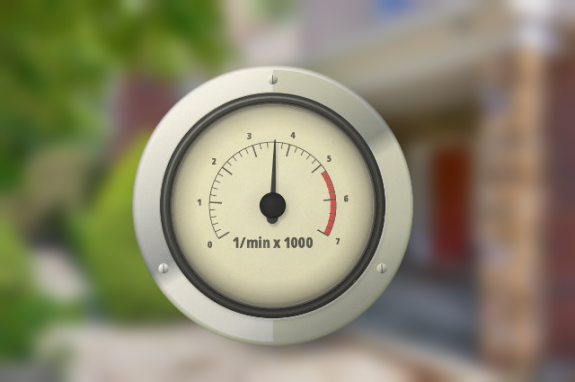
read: 3600 rpm
